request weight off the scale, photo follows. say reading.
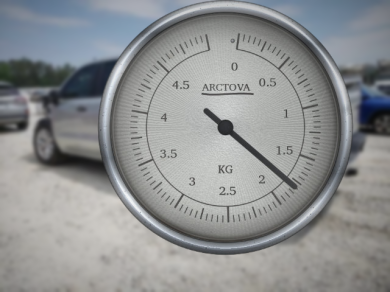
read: 1.8 kg
